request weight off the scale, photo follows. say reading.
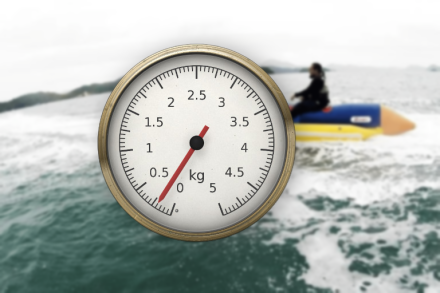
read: 0.2 kg
